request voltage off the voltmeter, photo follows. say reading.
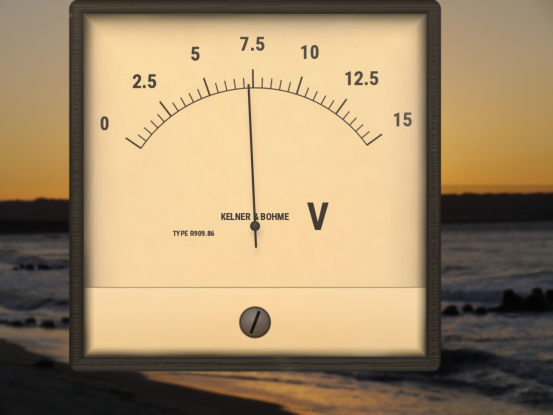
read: 7.25 V
